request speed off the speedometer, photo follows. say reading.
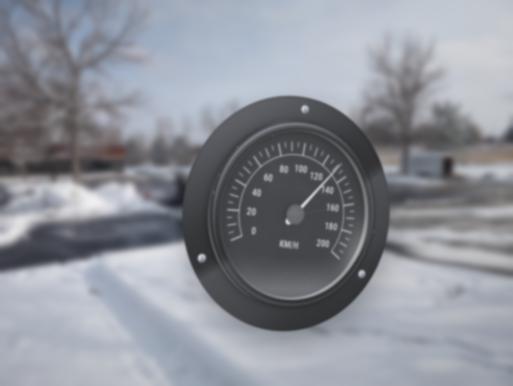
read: 130 km/h
